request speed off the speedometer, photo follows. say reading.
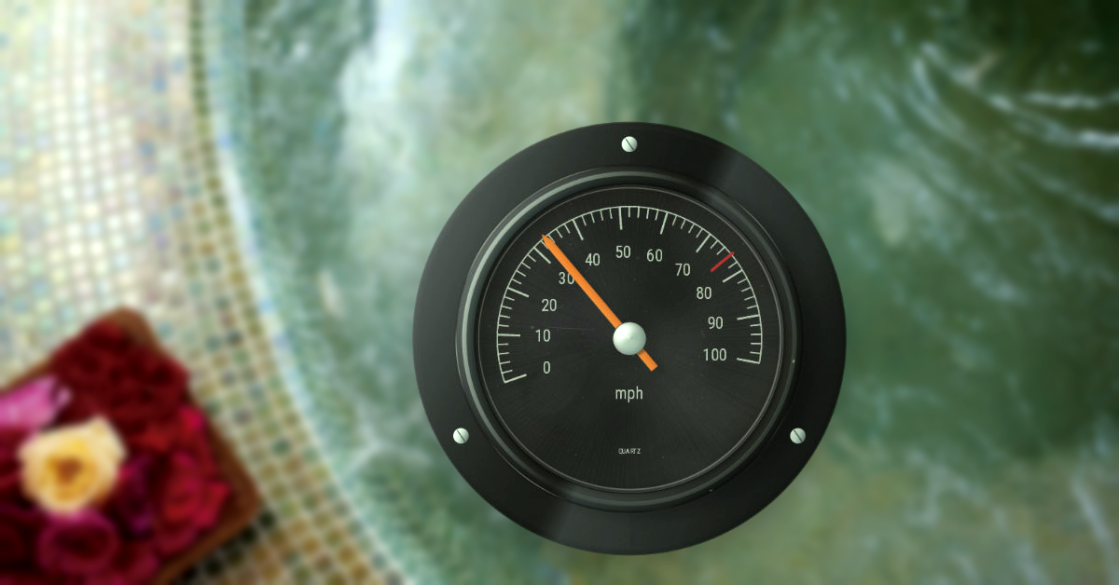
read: 33 mph
